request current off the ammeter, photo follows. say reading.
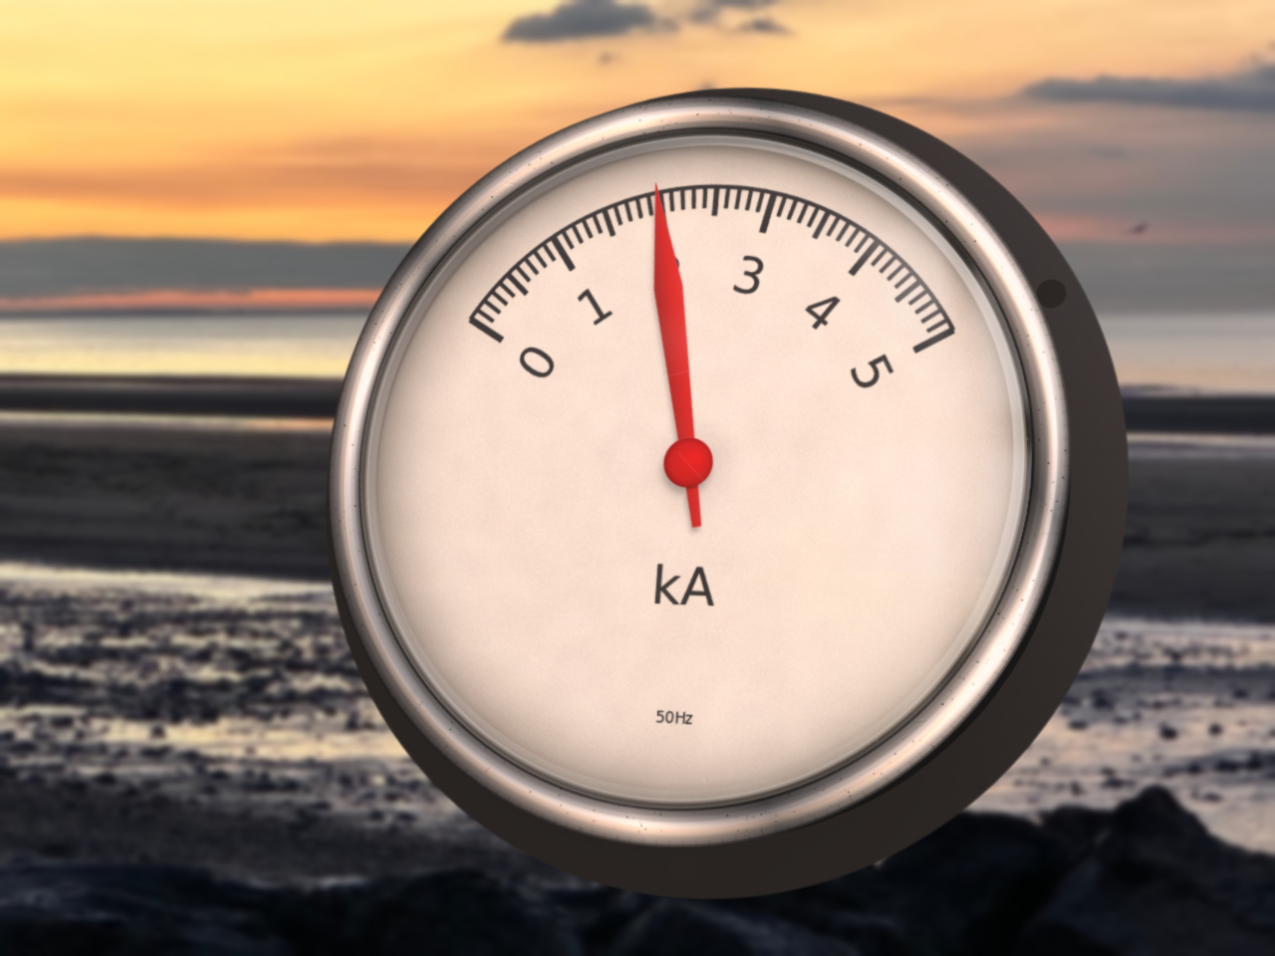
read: 2 kA
